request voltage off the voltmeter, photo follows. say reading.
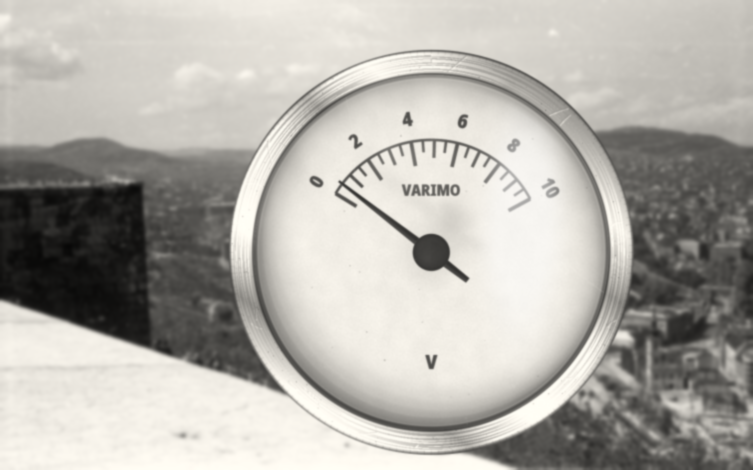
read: 0.5 V
